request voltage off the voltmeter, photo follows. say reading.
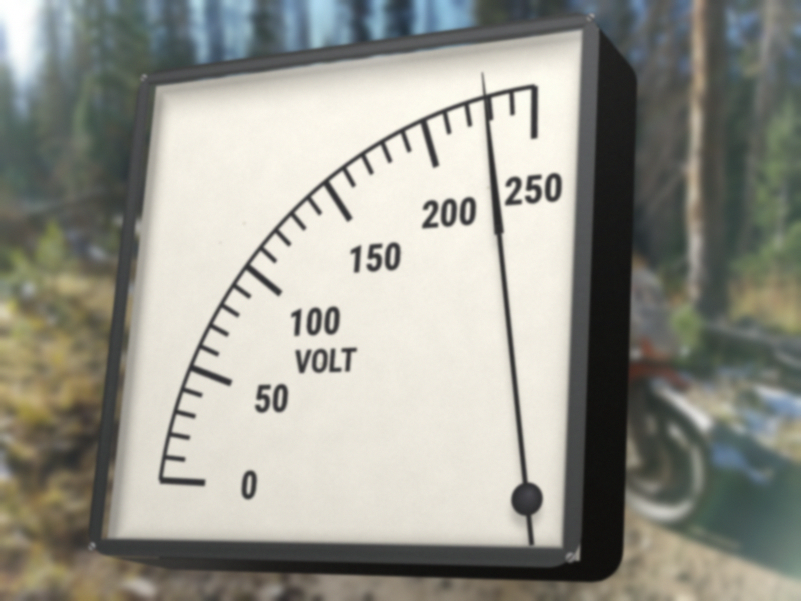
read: 230 V
